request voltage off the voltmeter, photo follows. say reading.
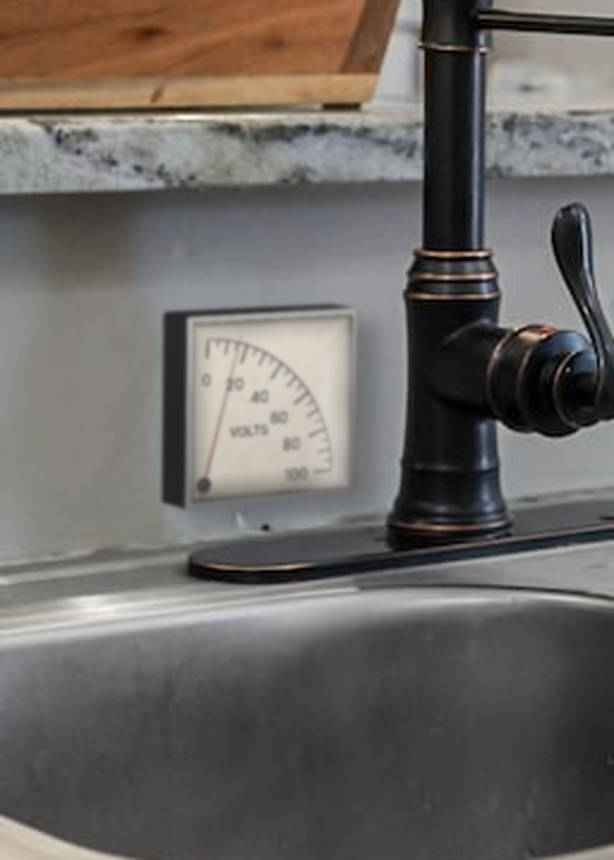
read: 15 V
